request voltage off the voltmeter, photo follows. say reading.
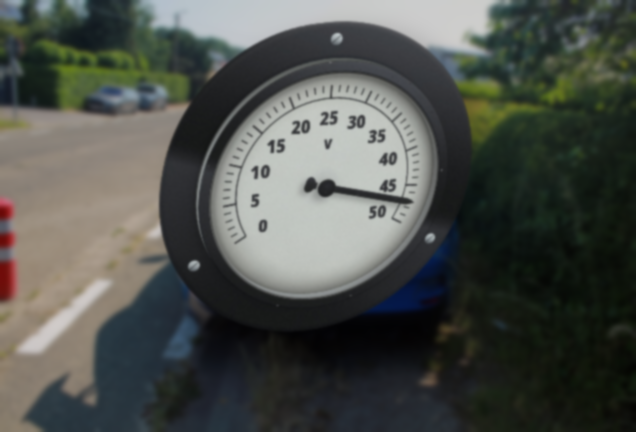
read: 47 V
